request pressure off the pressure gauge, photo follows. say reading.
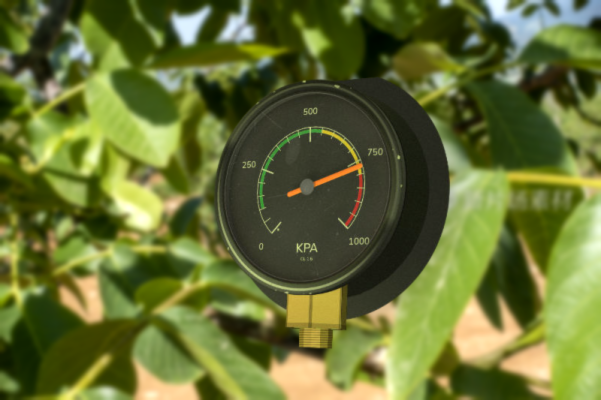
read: 775 kPa
